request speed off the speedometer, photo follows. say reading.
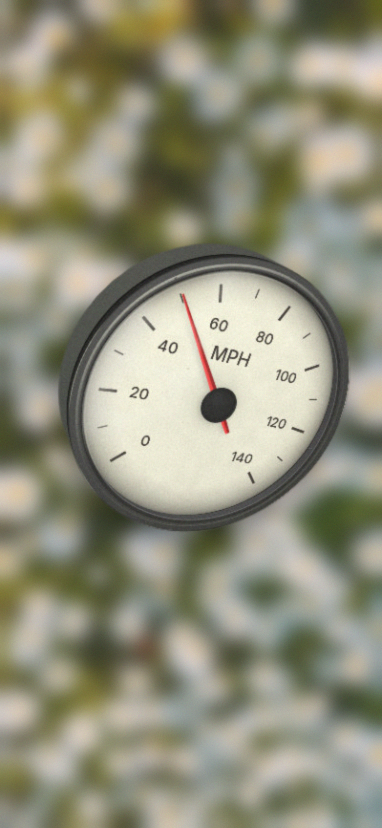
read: 50 mph
